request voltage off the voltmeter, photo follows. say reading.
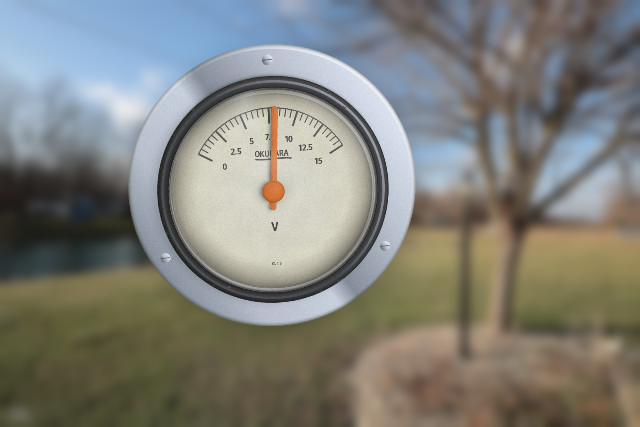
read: 8 V
